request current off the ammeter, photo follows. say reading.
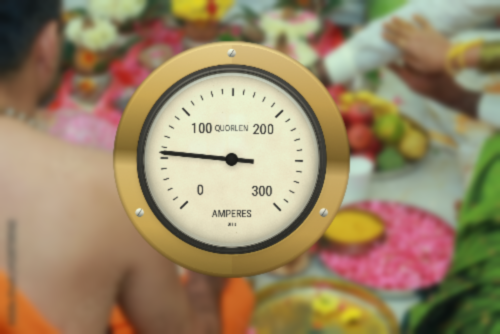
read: 55 A
